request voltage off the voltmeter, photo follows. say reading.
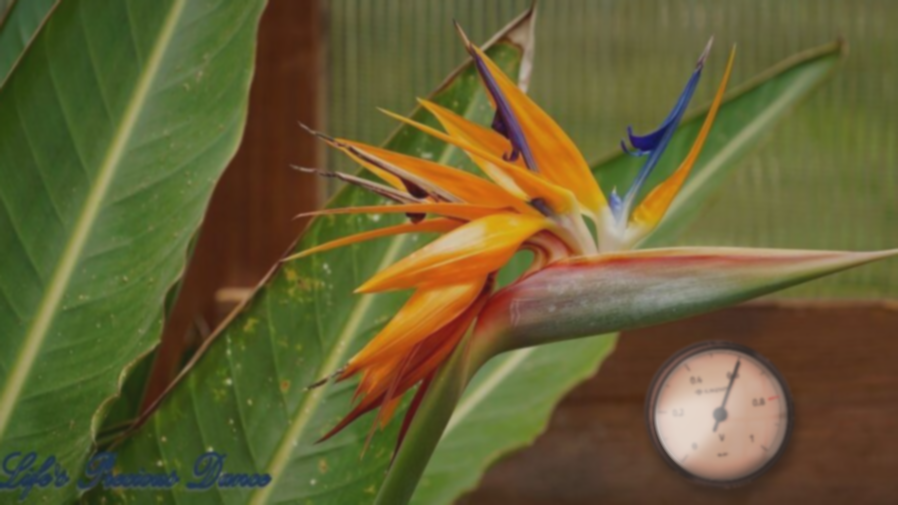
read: 0.6 V
